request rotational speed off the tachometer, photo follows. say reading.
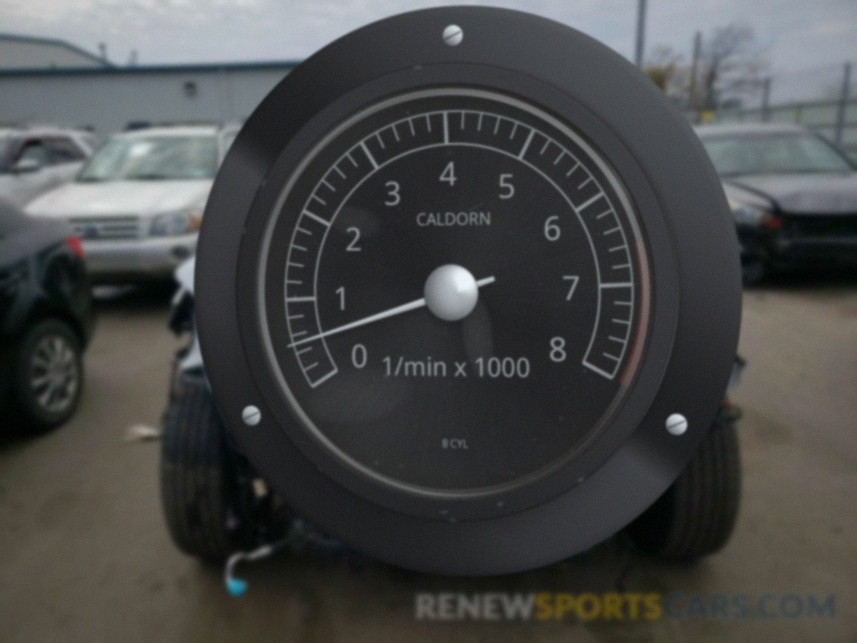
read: 500 rpm
